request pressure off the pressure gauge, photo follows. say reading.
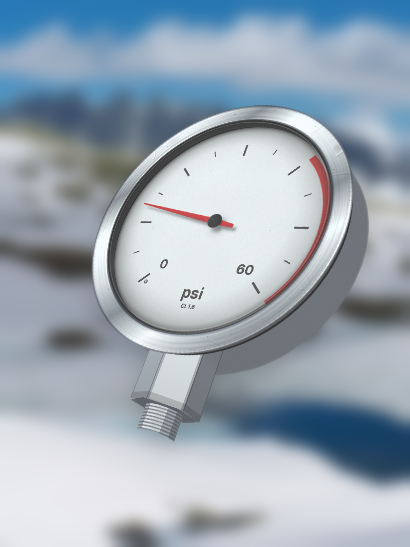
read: 12.5 psi
